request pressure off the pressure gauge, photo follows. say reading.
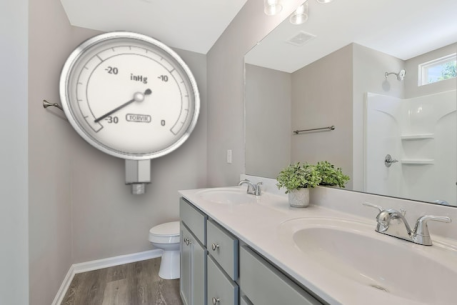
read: -29 inHg
